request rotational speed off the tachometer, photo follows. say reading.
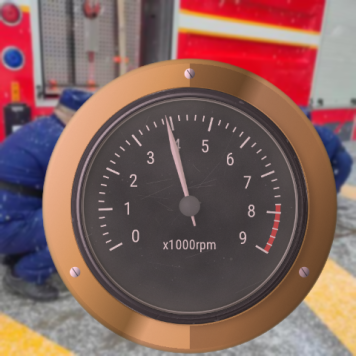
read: 3900 rpm
